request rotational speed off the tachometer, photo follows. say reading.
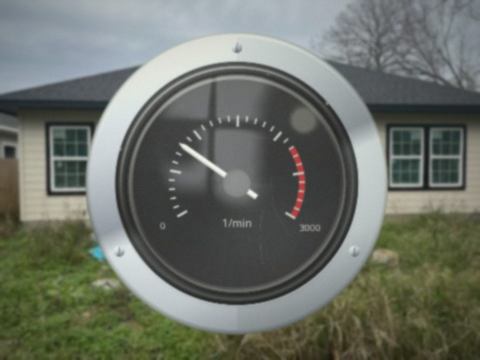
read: 800 rpm
